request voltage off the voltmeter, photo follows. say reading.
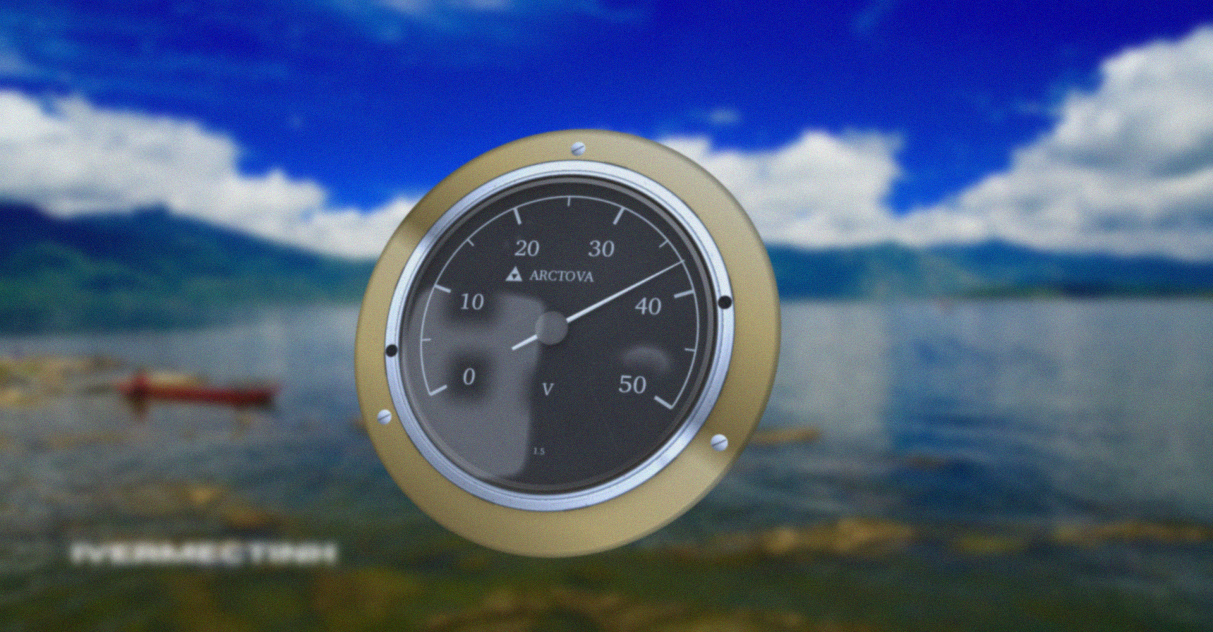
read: 37.5 V
